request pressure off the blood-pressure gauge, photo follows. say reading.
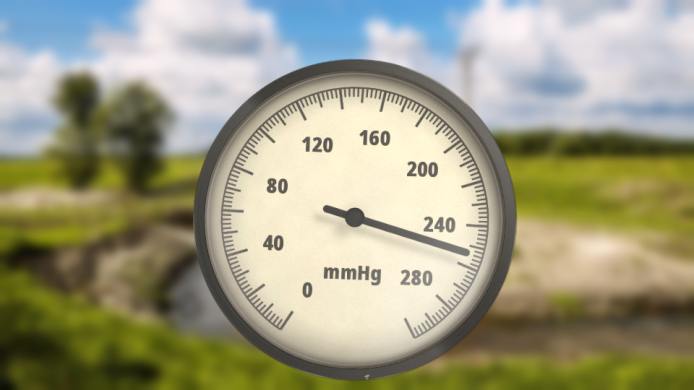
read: 254 mmHg
